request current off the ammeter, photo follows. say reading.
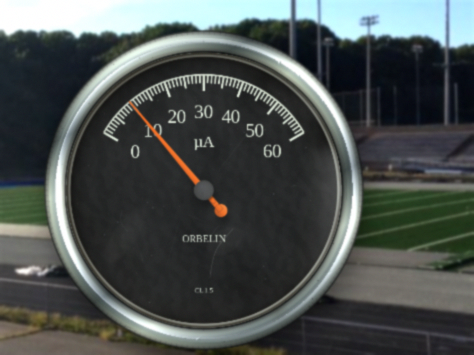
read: 10 µA
